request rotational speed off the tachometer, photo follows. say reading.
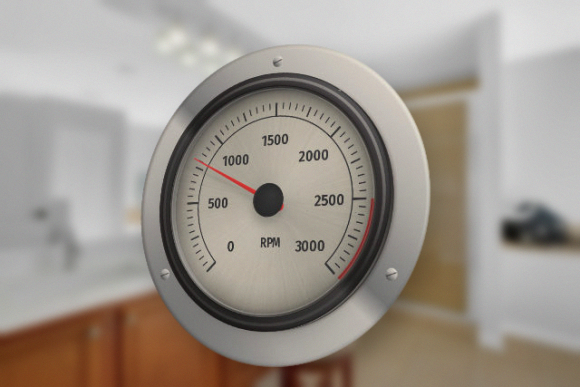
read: 800 rpm
